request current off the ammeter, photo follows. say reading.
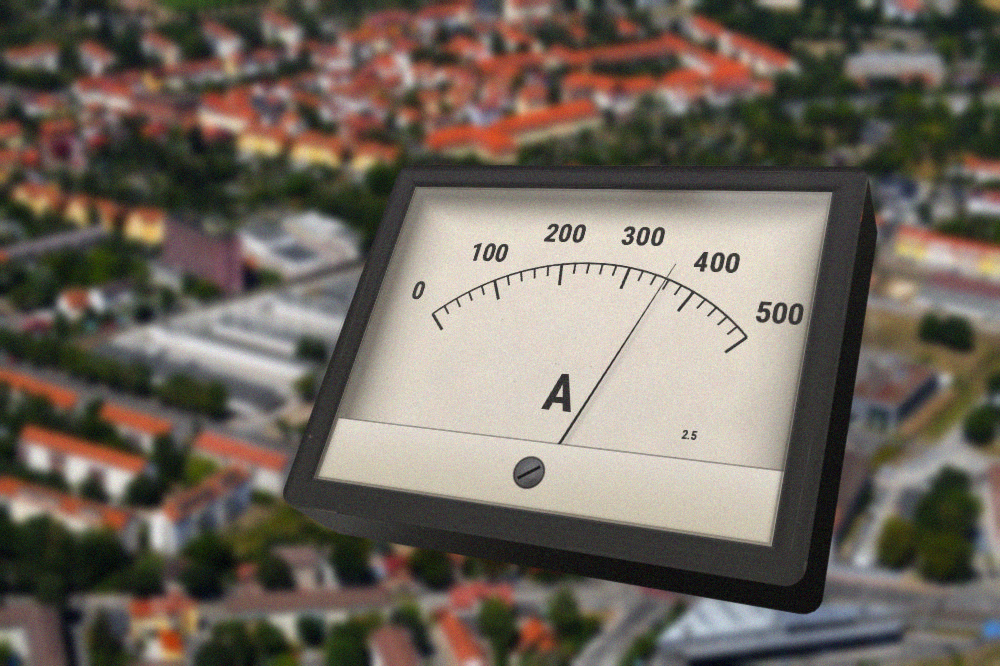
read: 360 A
